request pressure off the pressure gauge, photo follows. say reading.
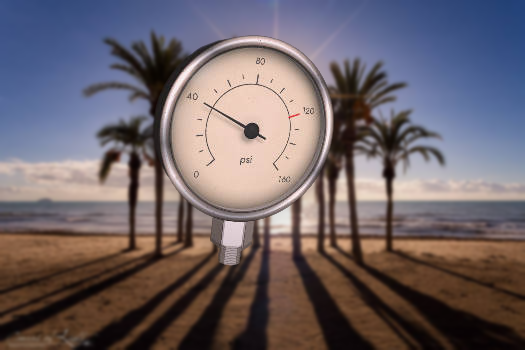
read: 40 psi
